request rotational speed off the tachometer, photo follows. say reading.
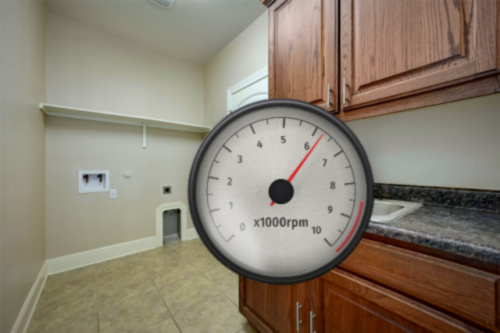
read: 6250 rpm
